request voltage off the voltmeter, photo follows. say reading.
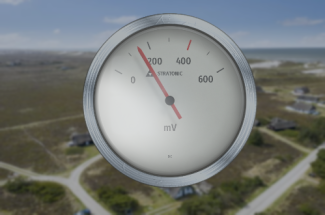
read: 150 mV
